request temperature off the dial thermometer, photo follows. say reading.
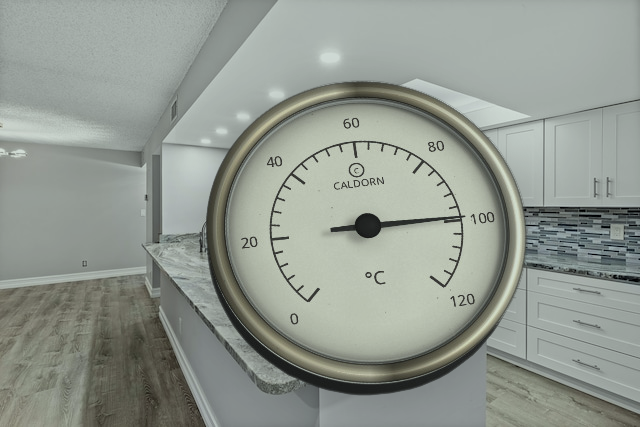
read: 100 °C
